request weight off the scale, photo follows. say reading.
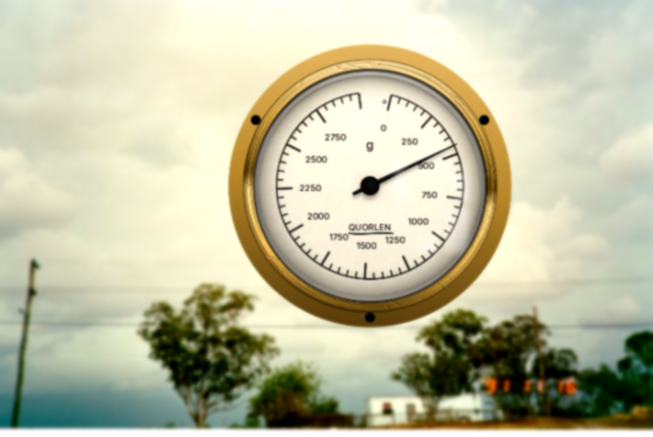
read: 450 g
